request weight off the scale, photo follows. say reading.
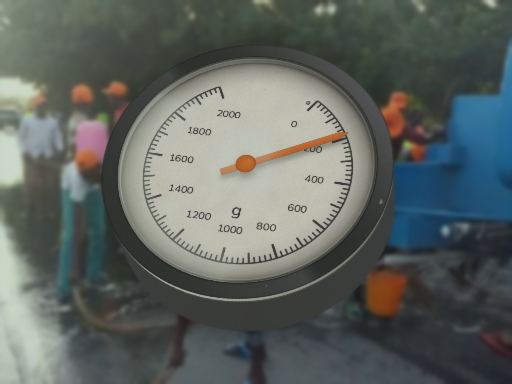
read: 200 g
